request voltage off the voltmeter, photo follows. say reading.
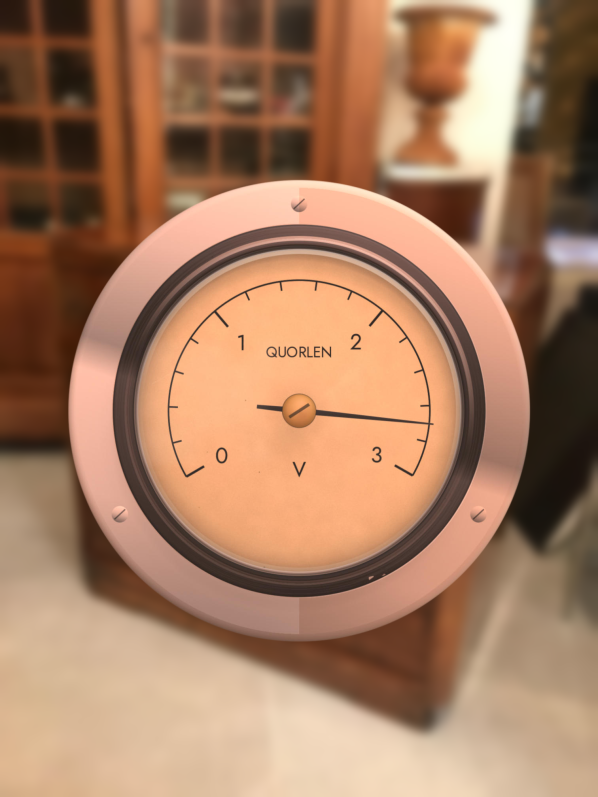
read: 2.7 V
